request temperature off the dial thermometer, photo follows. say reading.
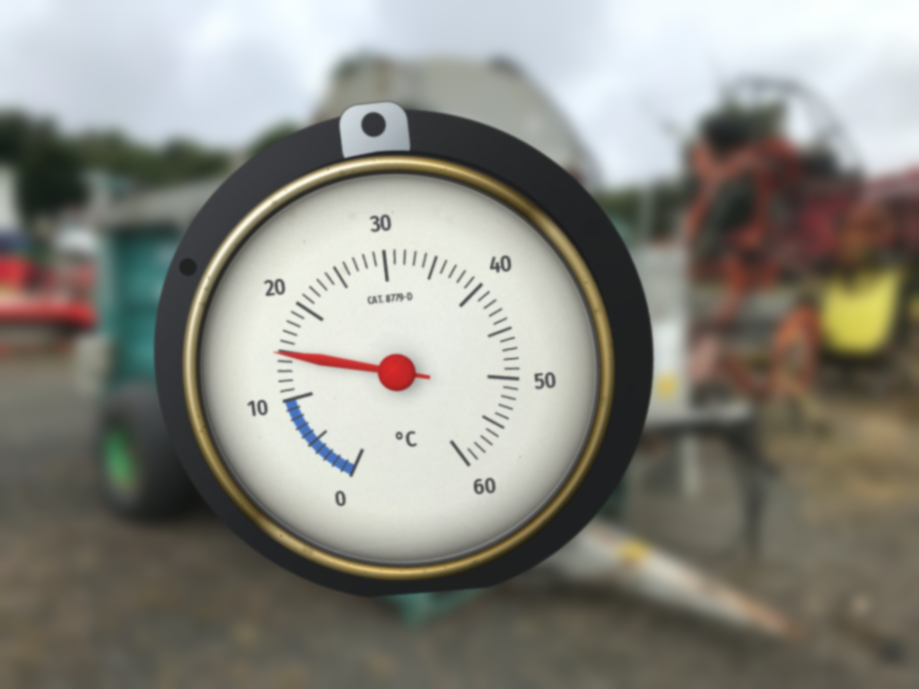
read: 15 °C
